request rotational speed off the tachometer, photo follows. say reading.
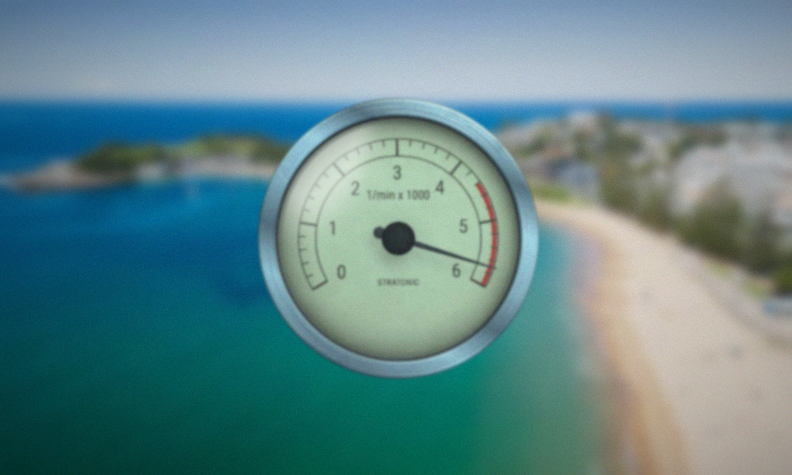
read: 5700 rpm
